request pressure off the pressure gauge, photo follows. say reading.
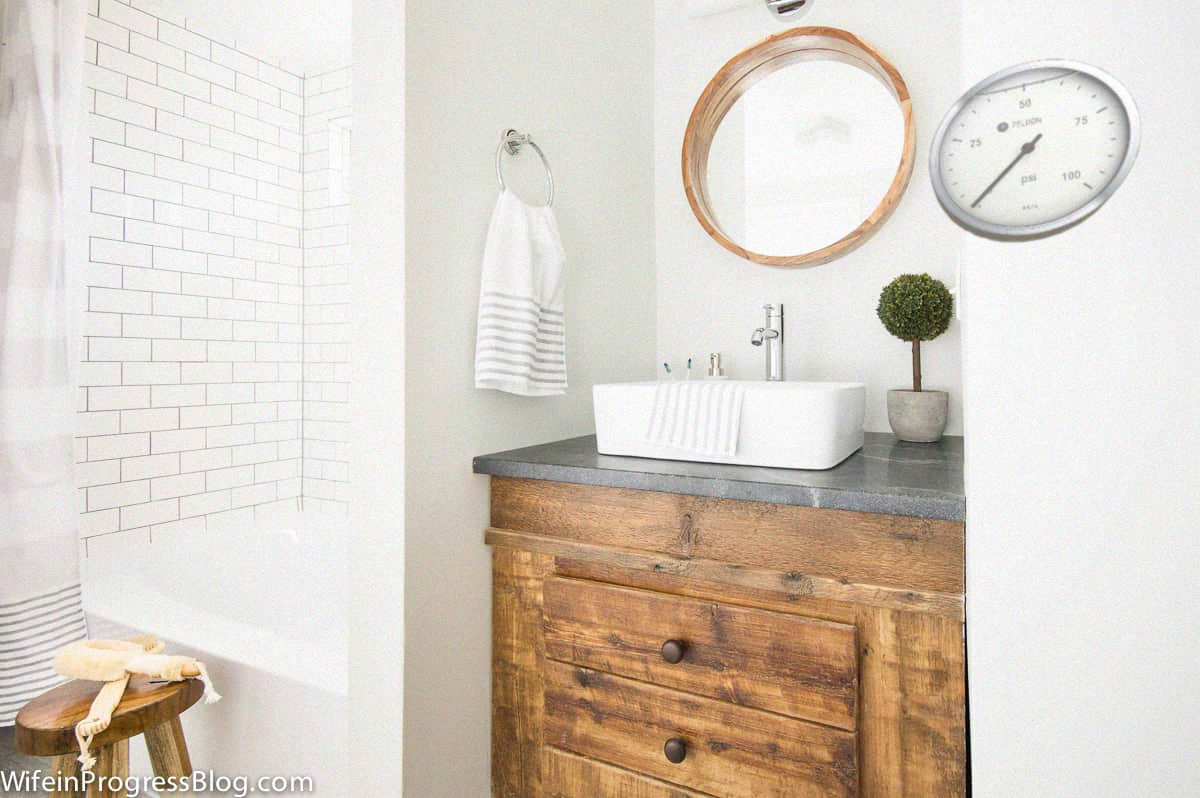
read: 0 psi
